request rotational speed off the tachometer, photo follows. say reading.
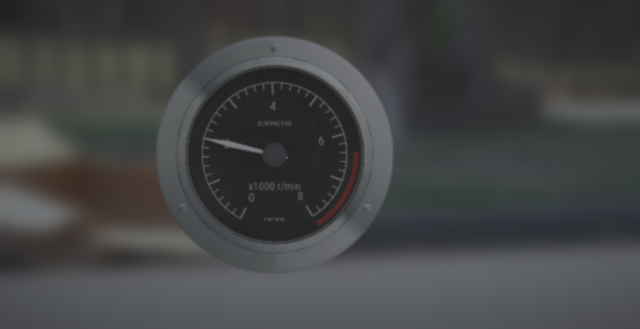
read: 2000 rpm
